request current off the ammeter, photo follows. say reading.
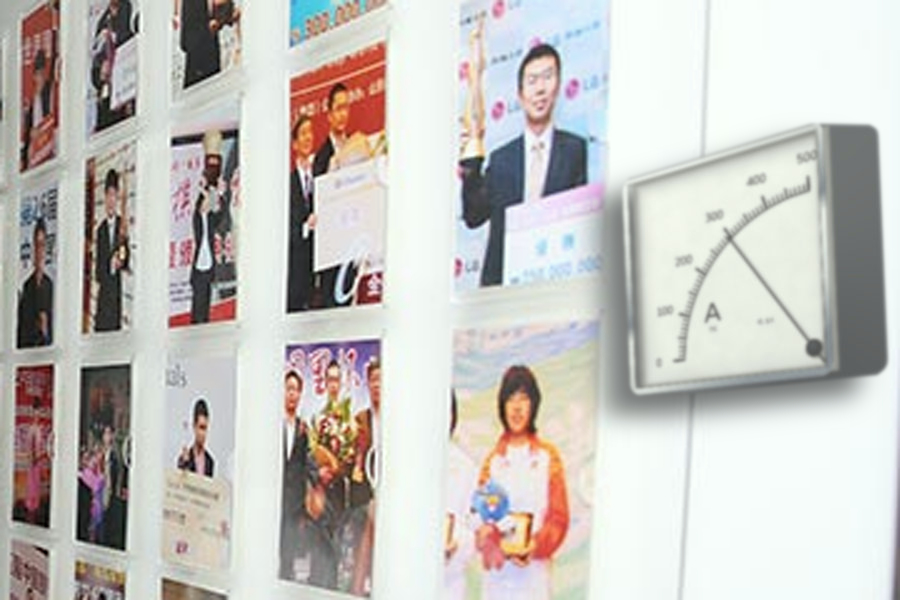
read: 300 A
